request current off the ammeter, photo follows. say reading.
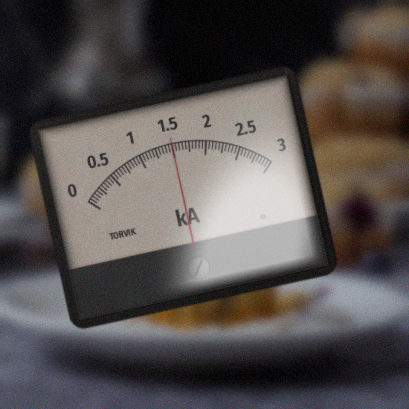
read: 1.5 kA
